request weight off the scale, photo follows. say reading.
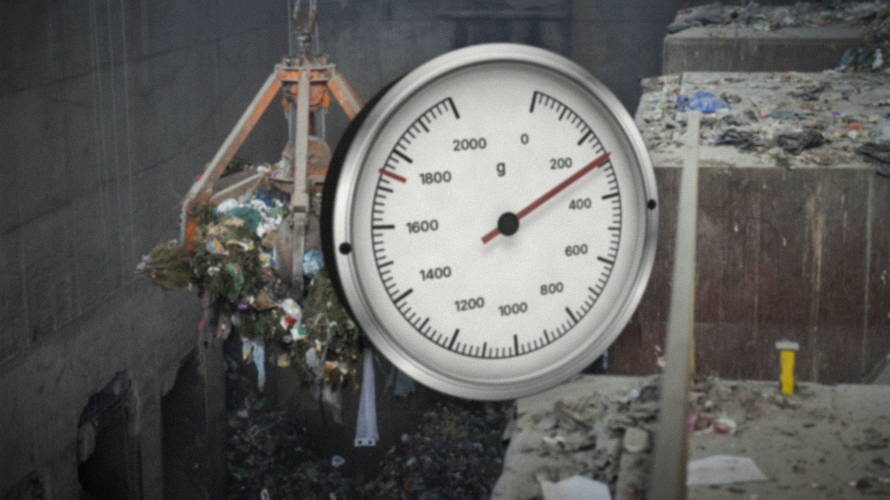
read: 280 g
